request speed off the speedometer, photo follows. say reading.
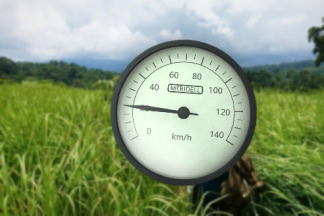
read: 20 km/h
